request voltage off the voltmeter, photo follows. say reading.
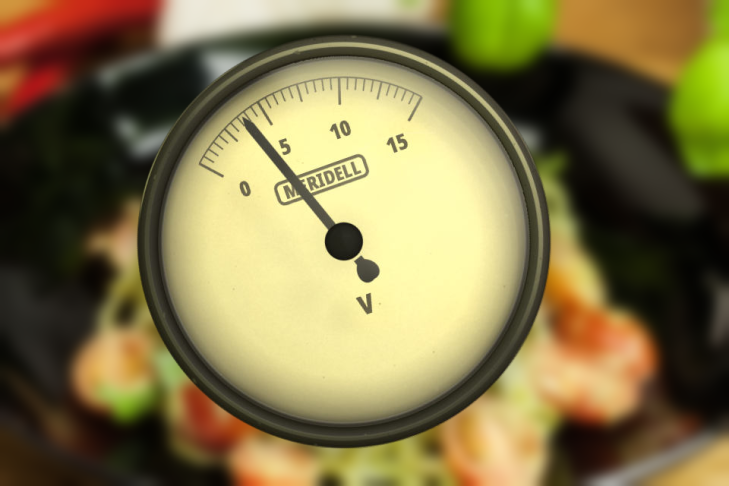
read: 3.75 V
